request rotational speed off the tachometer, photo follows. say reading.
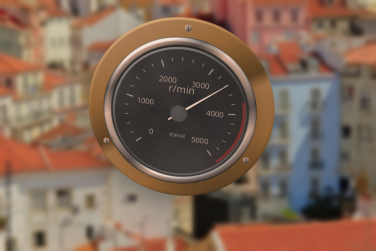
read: 3400 rpm
